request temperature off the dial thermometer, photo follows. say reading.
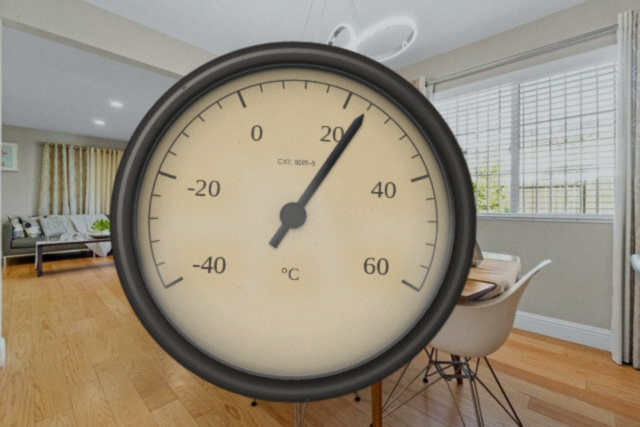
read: 24 °C
